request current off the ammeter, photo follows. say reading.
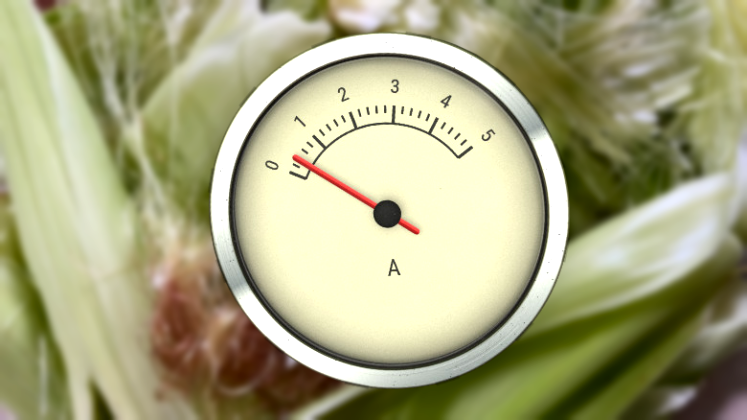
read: 0.4 A
